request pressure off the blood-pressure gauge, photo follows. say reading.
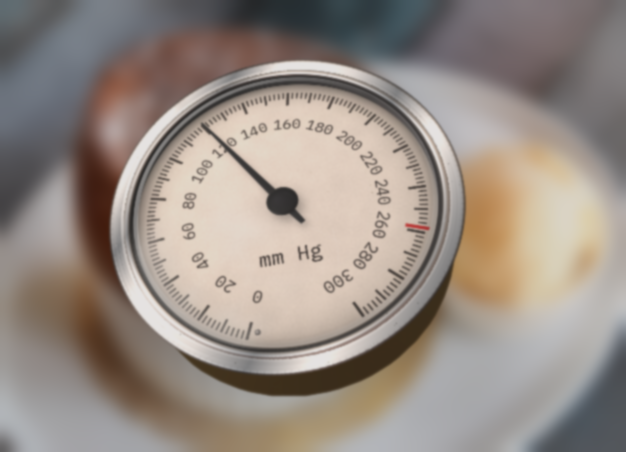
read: 120 mmHg
